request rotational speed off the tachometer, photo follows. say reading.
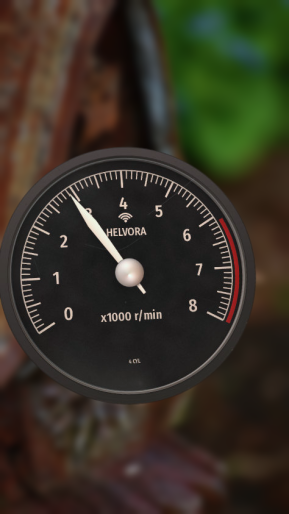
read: 2900 rpm
